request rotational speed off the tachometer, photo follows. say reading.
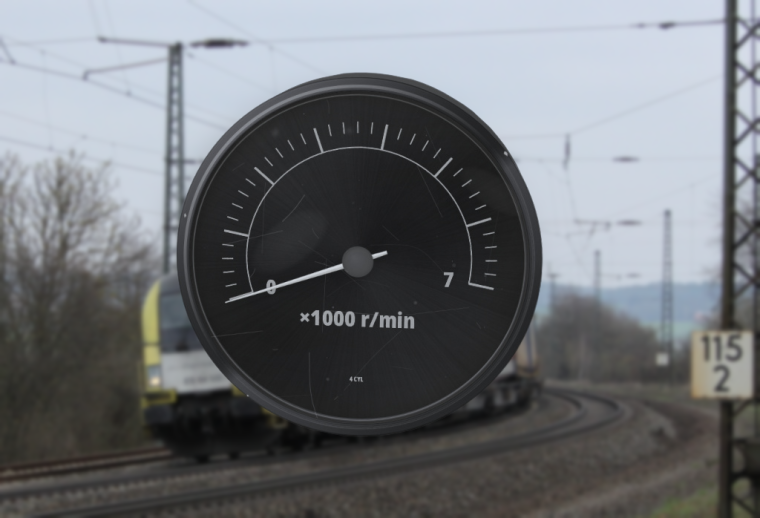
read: 0 rpm
